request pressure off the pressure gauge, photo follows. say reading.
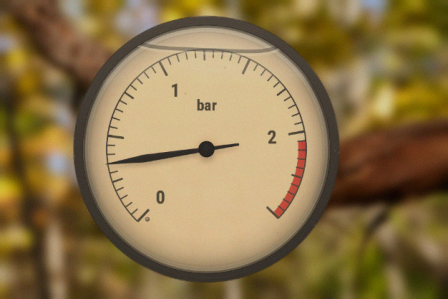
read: 0.35 bar
